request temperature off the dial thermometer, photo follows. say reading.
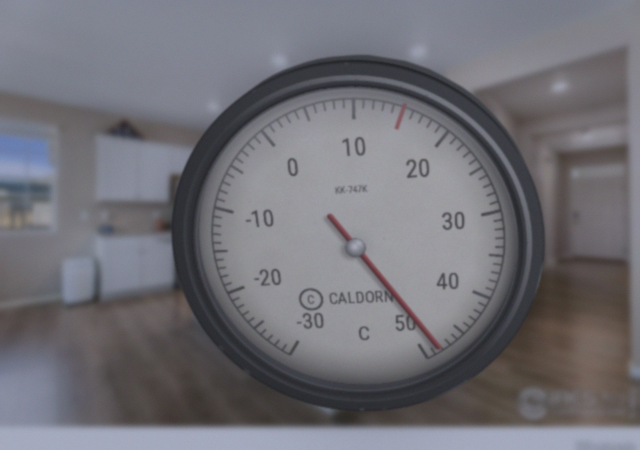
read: 48 °C
